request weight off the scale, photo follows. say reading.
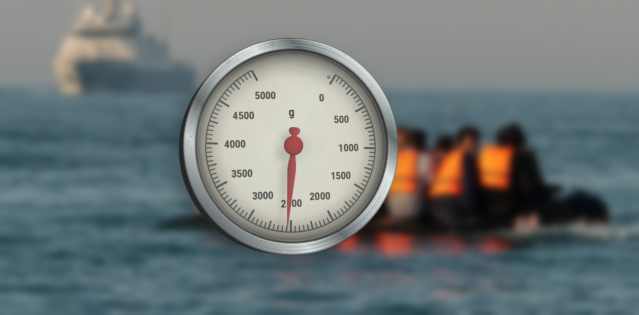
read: 2550 g
